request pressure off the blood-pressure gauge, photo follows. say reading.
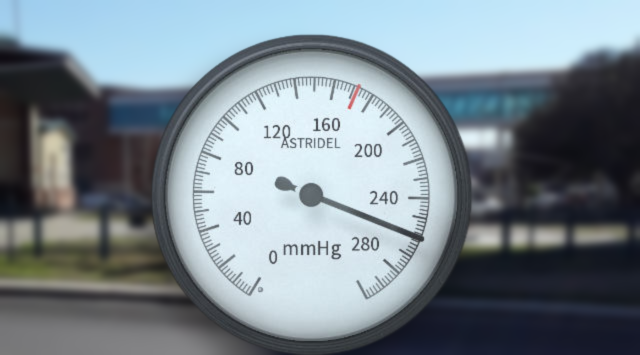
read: 260 mmHg
